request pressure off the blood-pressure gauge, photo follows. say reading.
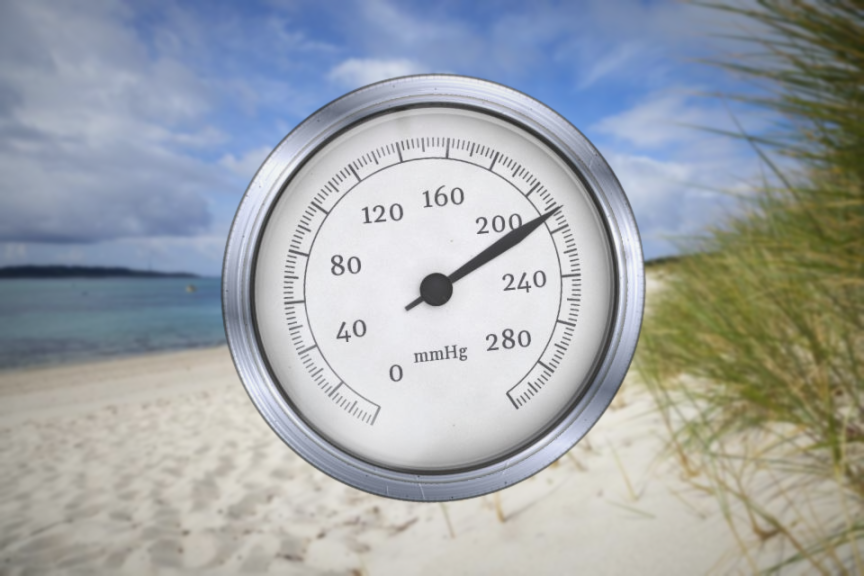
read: 212 mmHg
